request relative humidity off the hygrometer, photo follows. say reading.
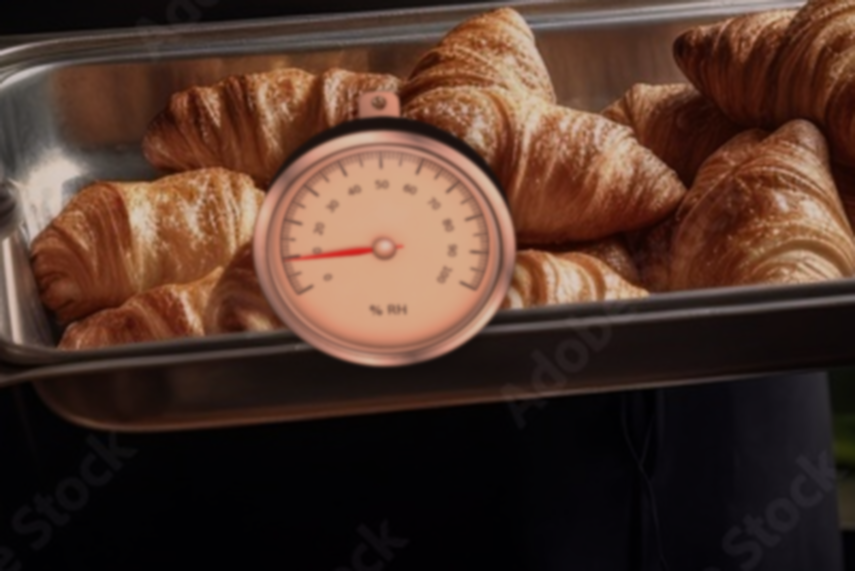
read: 10 %
